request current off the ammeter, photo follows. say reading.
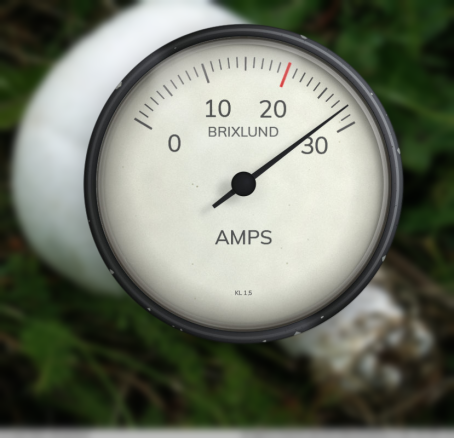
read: 28 A
